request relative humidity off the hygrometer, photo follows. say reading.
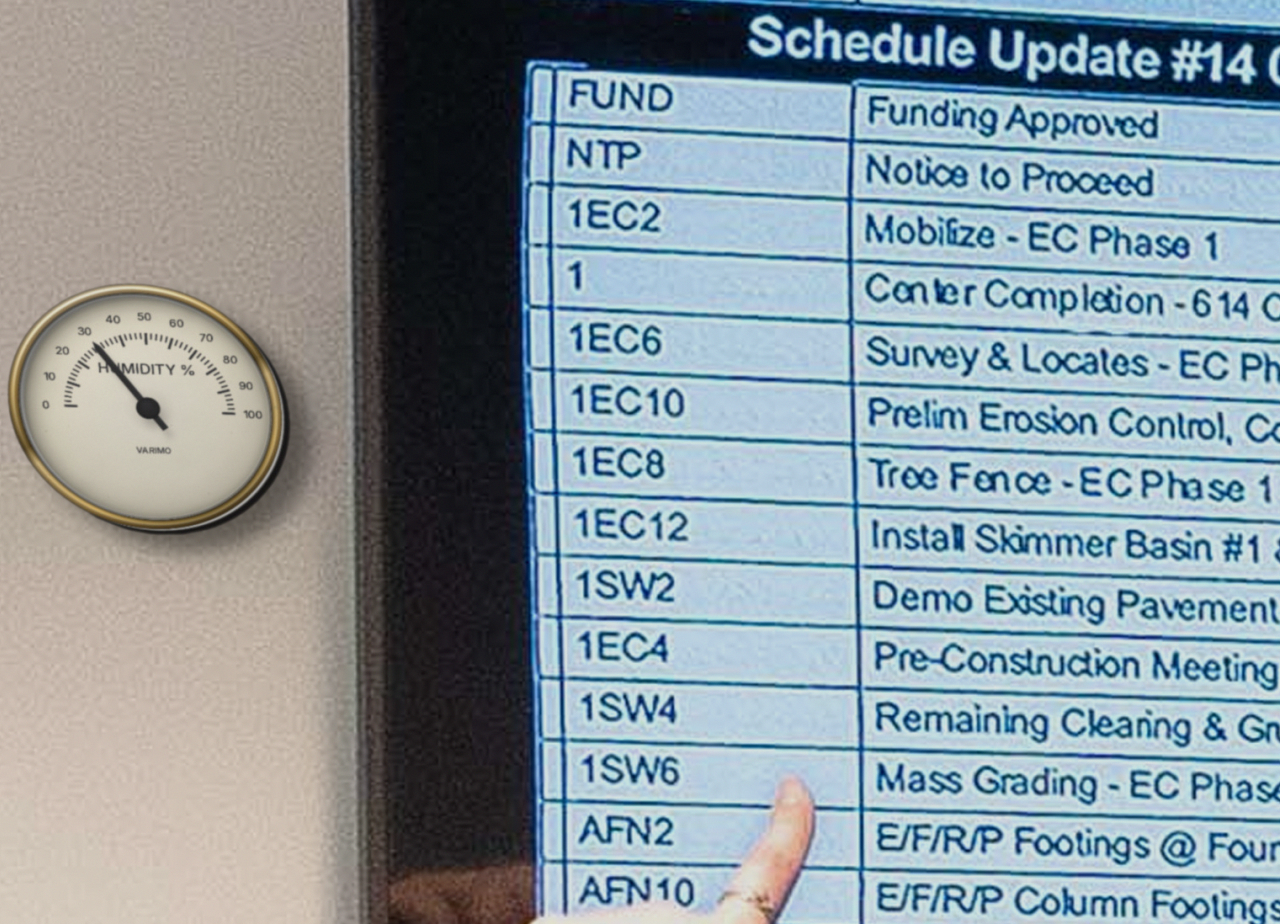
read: 30 %
